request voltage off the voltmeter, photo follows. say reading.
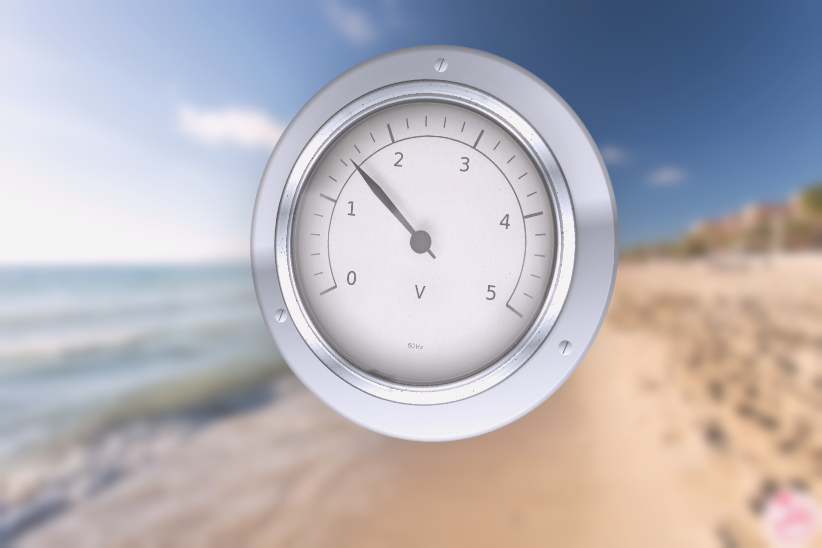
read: 1.5 V
